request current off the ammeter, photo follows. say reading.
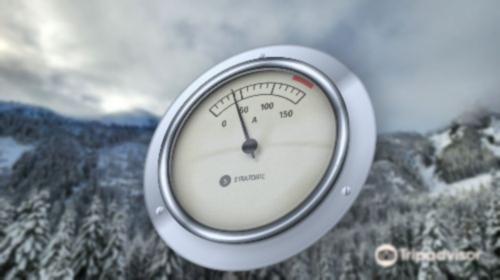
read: 40 A
